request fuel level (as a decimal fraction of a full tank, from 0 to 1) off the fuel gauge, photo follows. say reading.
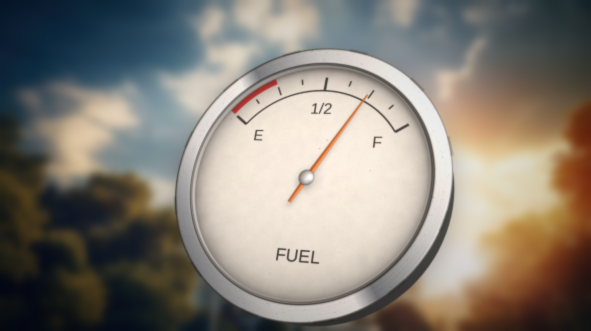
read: 0.75
